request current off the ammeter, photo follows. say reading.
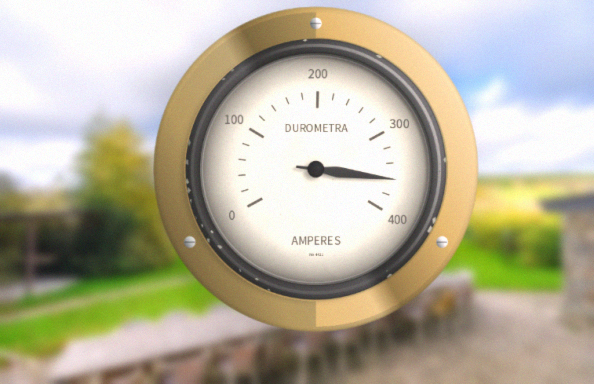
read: 360 A
